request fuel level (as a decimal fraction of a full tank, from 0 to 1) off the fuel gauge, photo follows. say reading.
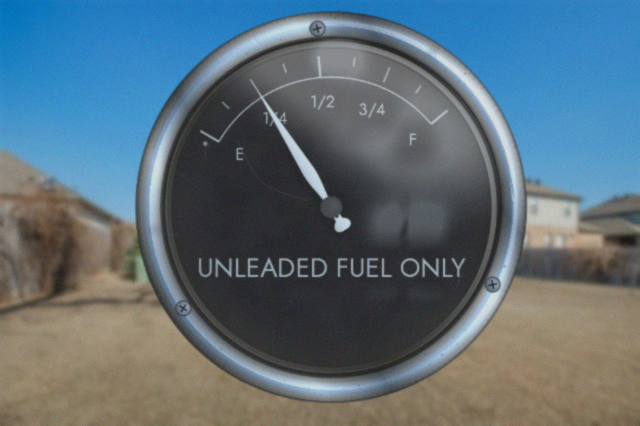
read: 0.25
